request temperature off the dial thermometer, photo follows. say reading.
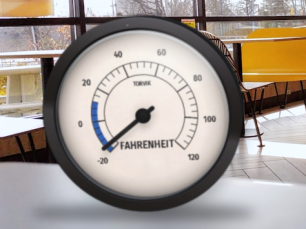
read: -16 °F
